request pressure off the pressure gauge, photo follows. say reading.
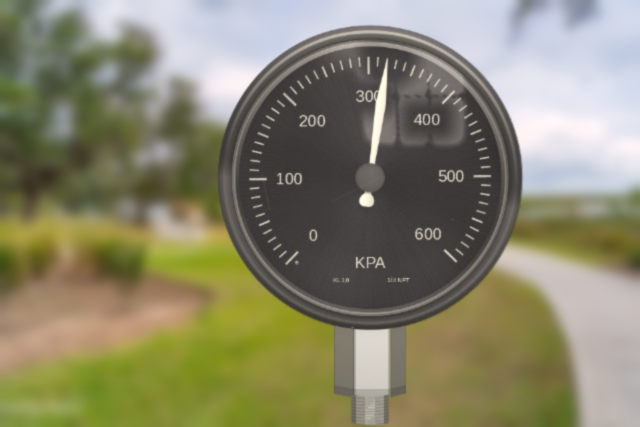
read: 320 kPa
